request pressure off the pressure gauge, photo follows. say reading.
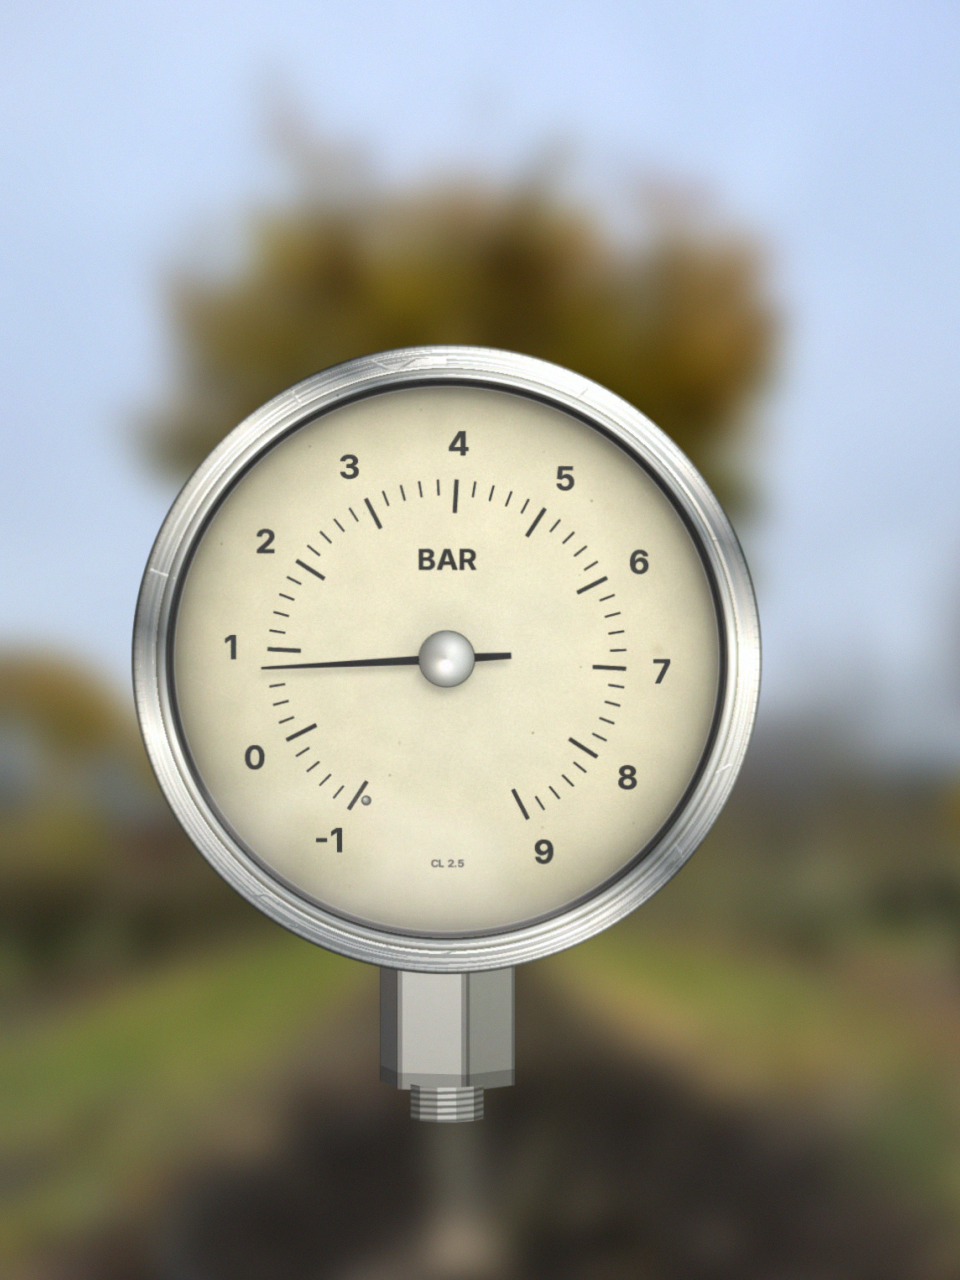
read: 0.8 bar
